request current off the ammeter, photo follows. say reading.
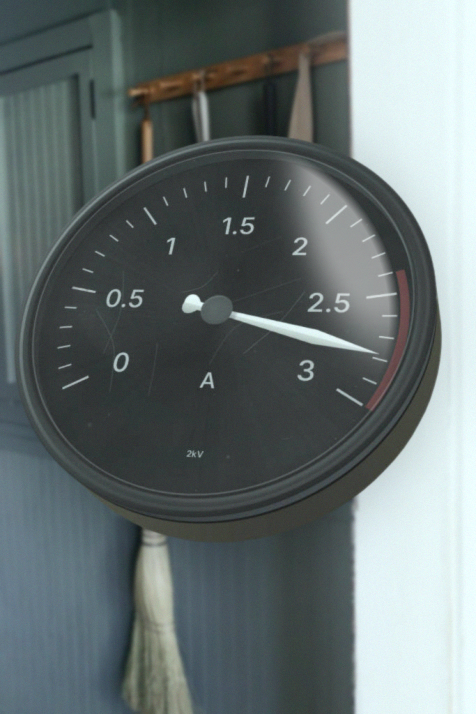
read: 2.8 A
